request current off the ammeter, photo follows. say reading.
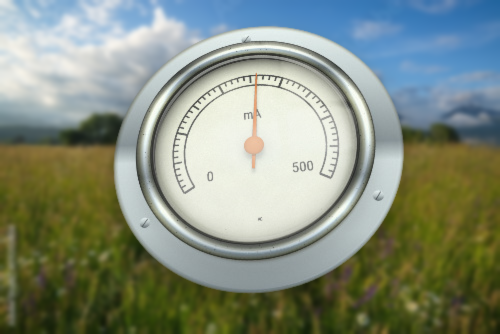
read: 260 mA
